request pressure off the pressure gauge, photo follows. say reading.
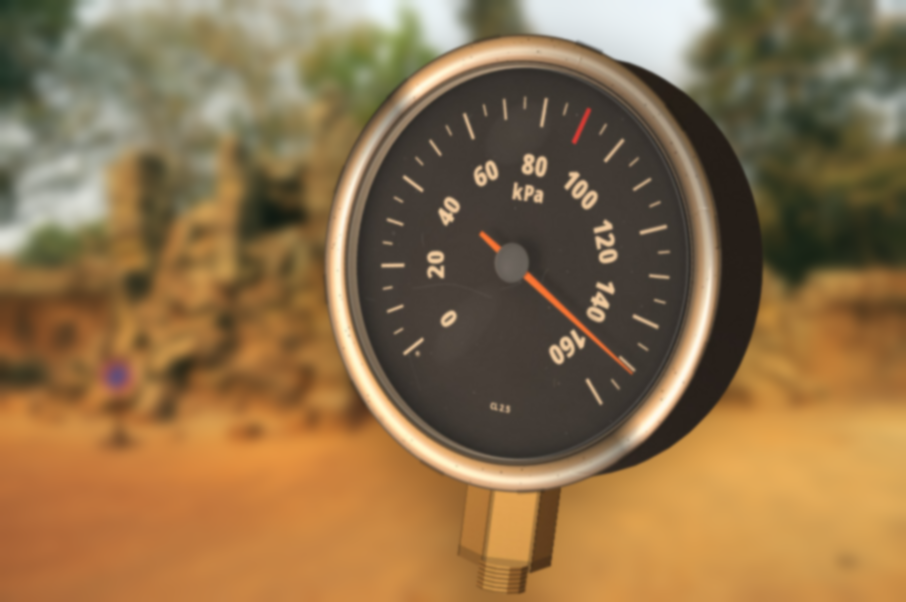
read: 150 kPa
